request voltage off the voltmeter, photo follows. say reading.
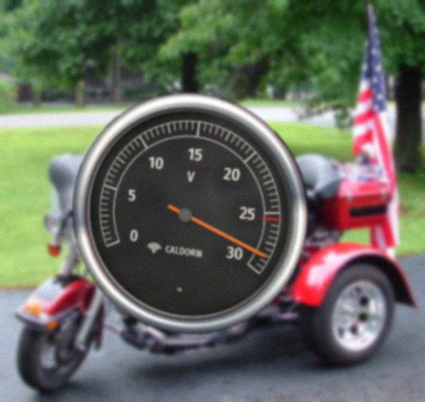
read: 28.5 V
